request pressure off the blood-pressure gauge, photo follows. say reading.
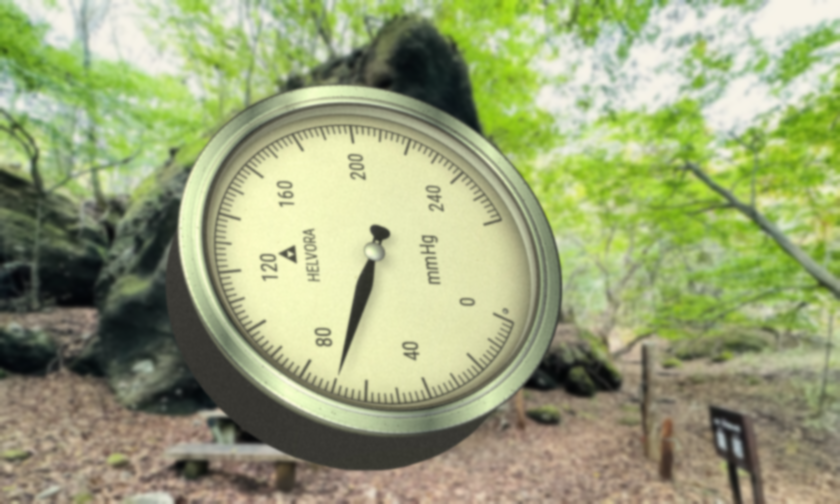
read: 70 mmHg
